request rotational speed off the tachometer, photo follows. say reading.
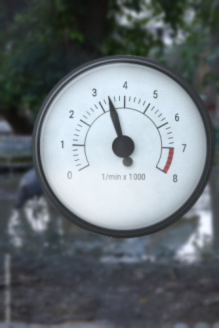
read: 3400 rpm
